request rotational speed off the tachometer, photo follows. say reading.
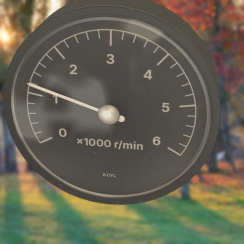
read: 1200 rpm
